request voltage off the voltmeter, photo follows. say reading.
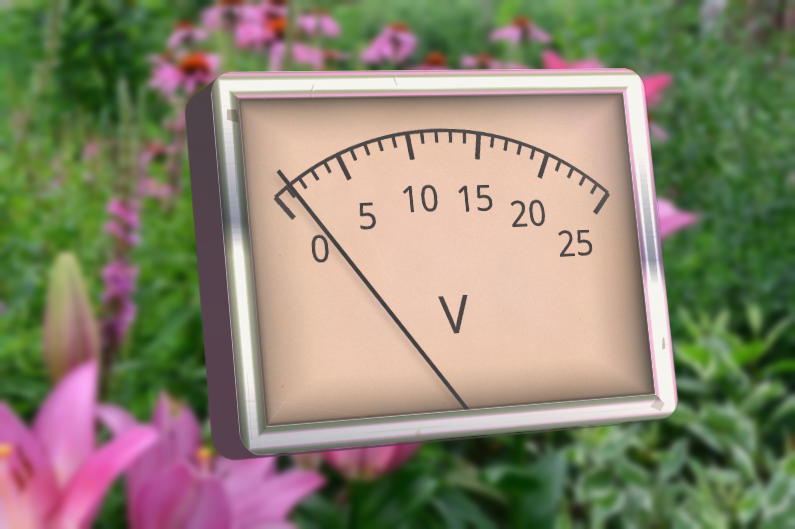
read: 1 V
